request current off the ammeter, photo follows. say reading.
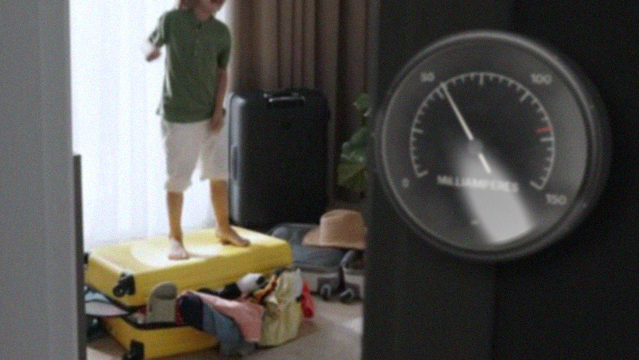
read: 55 mA
